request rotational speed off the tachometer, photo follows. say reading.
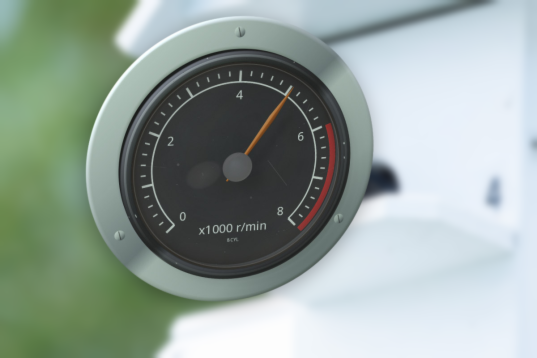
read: 5000 rpm
